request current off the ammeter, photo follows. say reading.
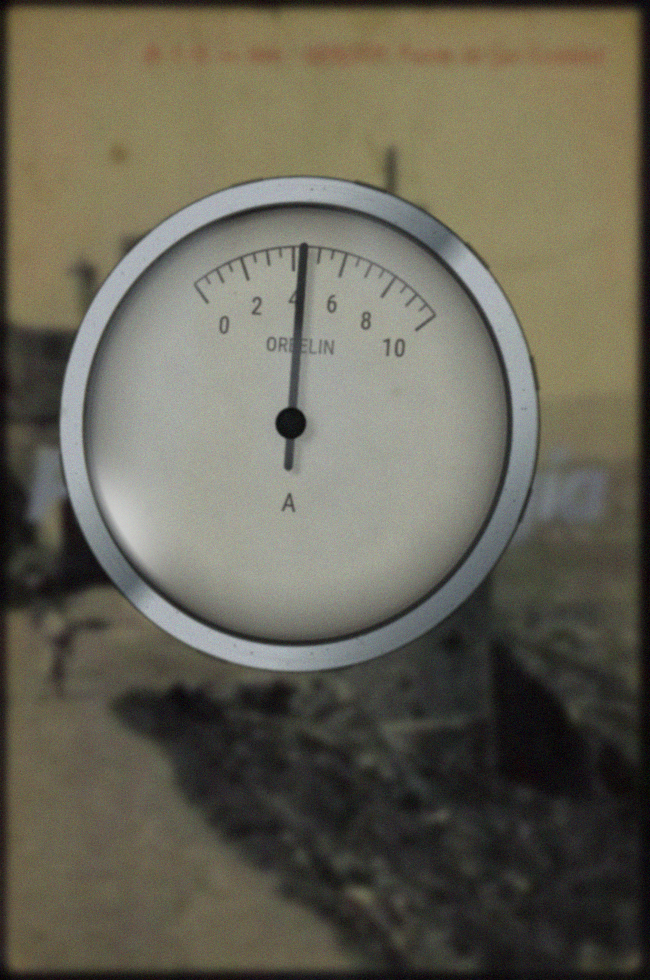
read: 4.5 A
